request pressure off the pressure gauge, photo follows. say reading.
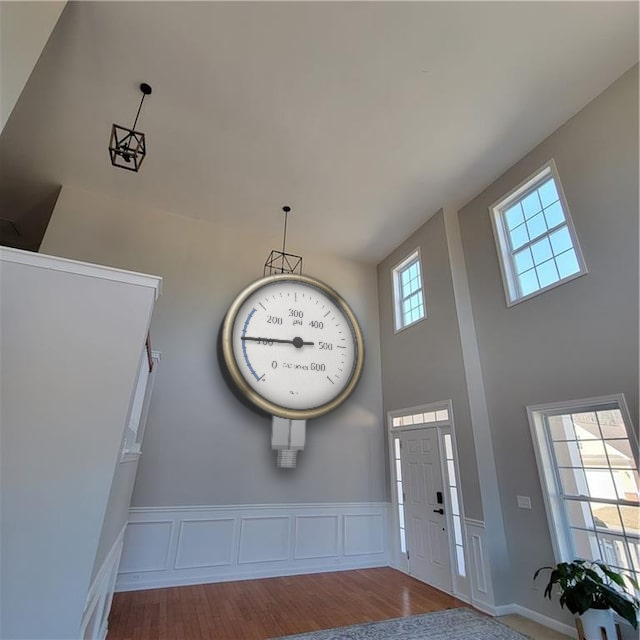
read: 100 psi
